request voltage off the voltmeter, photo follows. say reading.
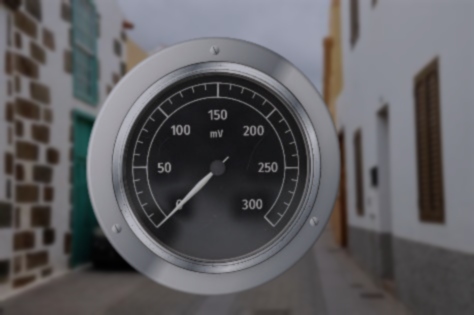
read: 0 mV
